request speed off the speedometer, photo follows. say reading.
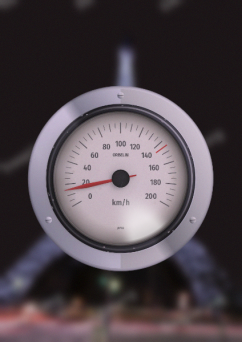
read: 15 km/h
